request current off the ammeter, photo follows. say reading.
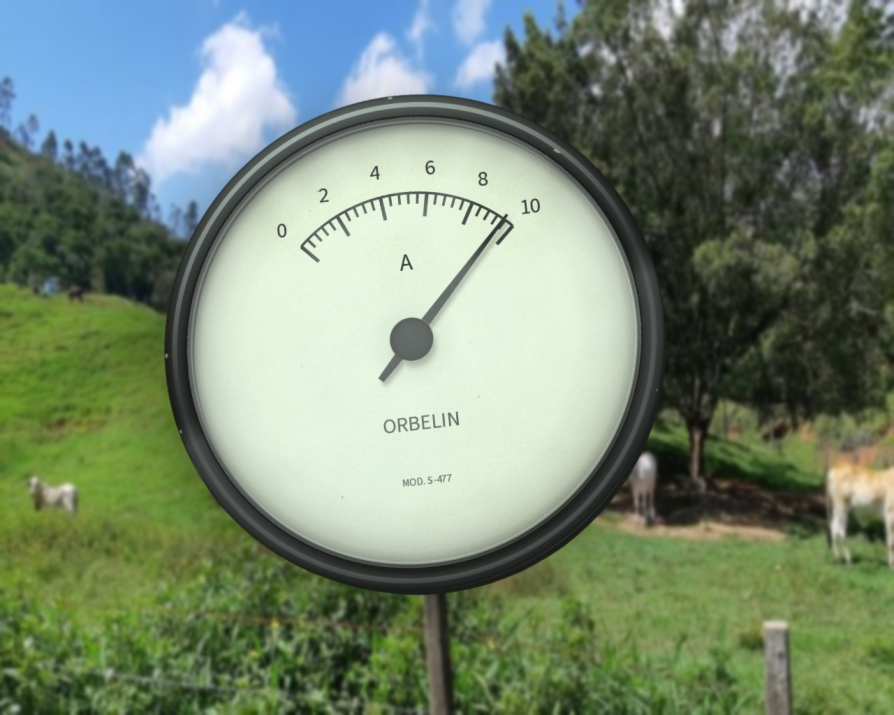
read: 9.6 A
